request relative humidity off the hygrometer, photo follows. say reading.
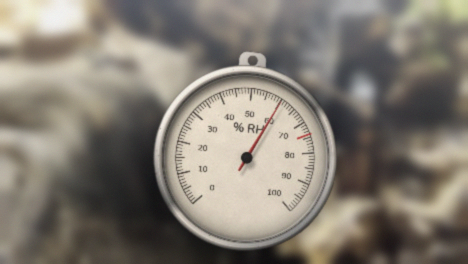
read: 60 %
